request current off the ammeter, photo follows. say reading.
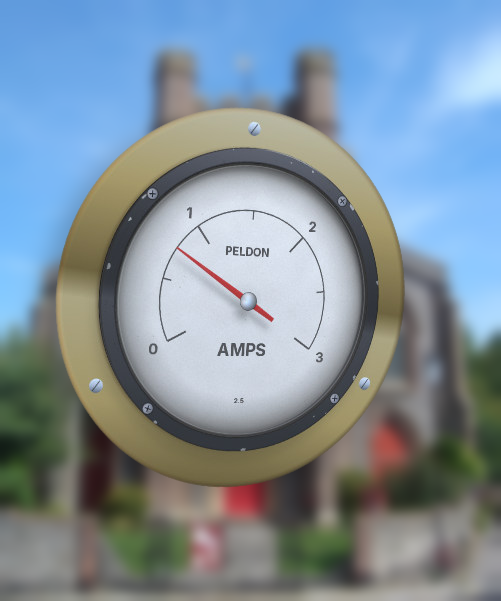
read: 0.75 A
